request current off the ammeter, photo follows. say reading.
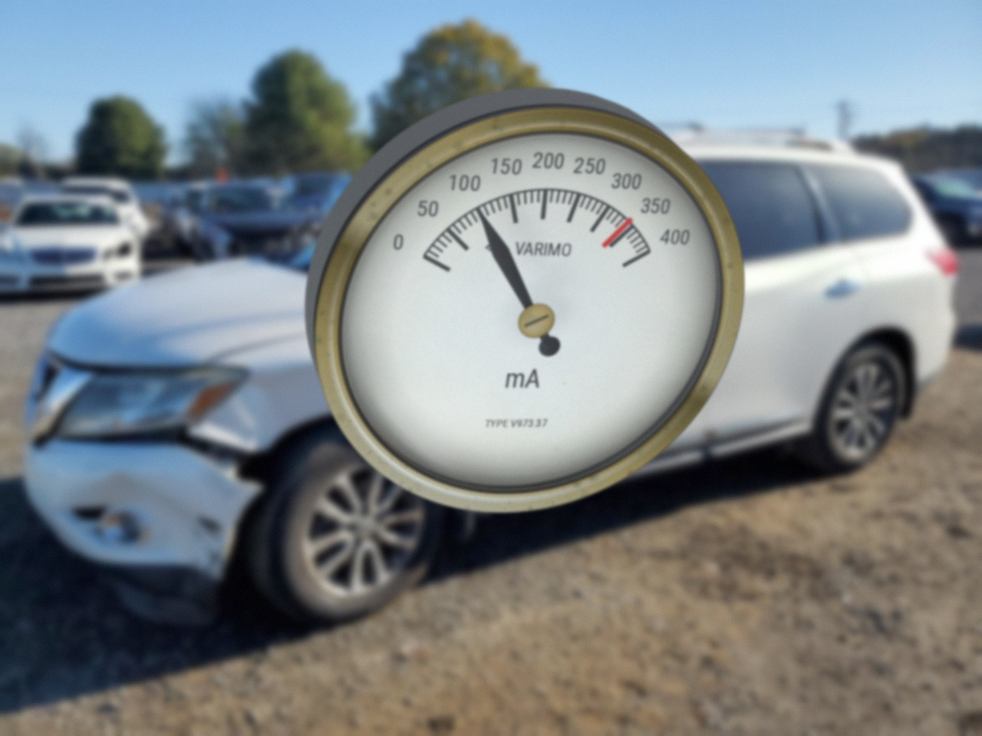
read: 100 mA
